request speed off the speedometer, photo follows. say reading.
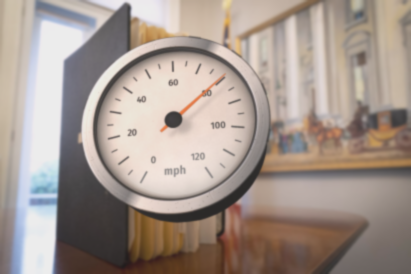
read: 80 mph
